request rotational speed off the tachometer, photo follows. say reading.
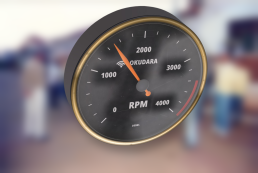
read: 1500 rpm
